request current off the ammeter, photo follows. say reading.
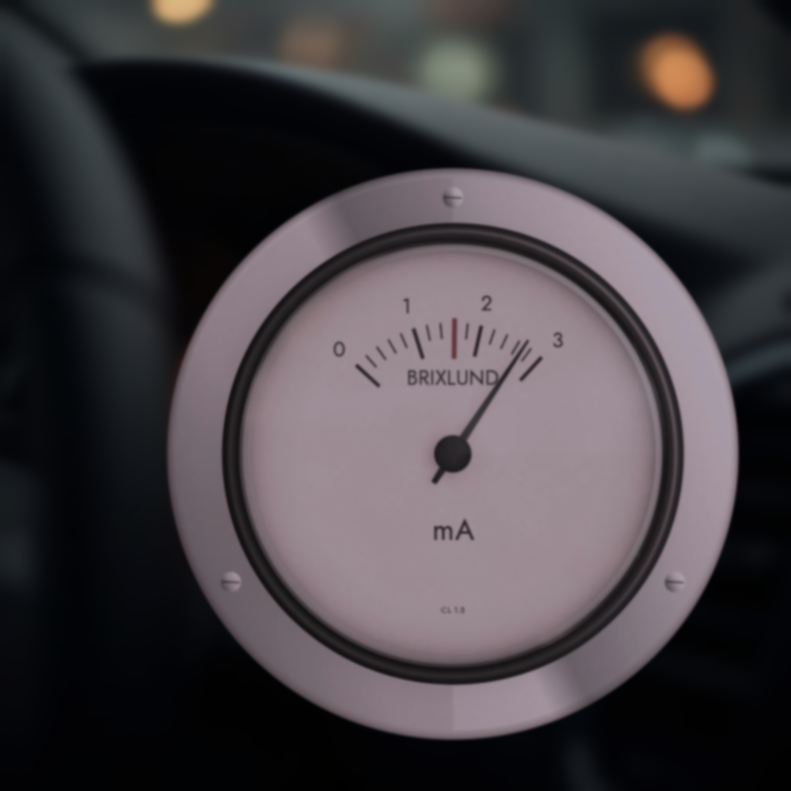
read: 2.7 mA
